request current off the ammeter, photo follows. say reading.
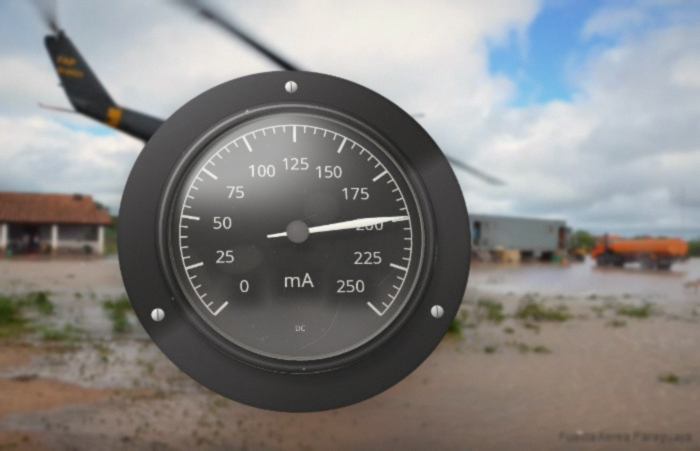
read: 200 mA
